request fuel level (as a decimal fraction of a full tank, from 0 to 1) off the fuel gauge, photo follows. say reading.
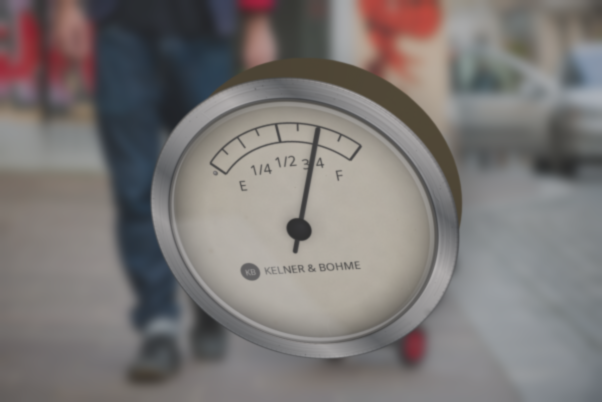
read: 0.75
